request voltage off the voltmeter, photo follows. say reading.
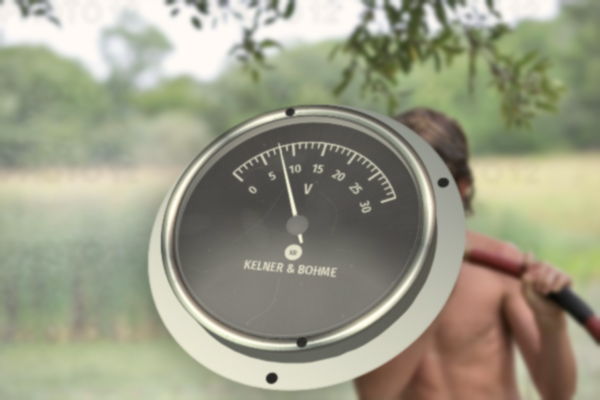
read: 8 V
